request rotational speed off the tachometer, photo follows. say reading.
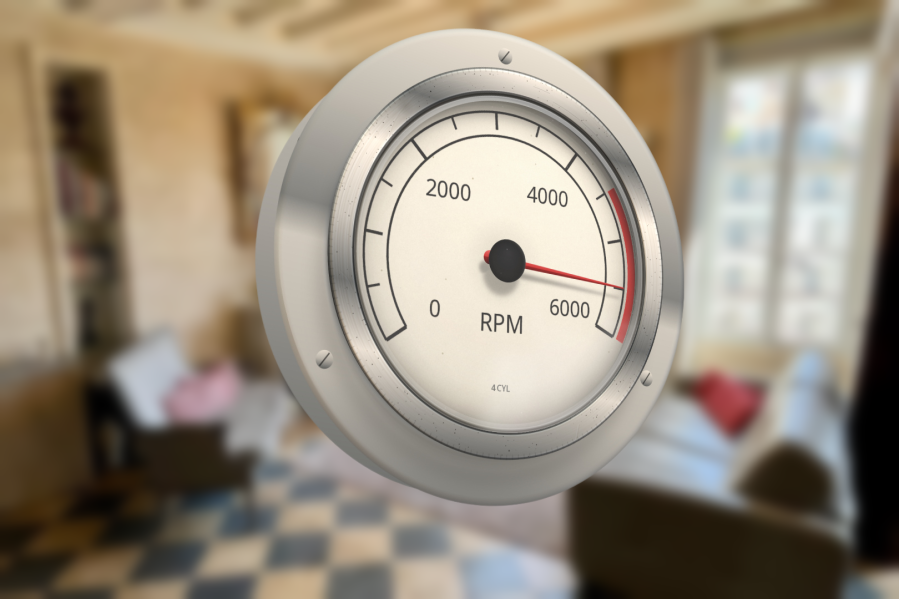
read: 5500 rpm
